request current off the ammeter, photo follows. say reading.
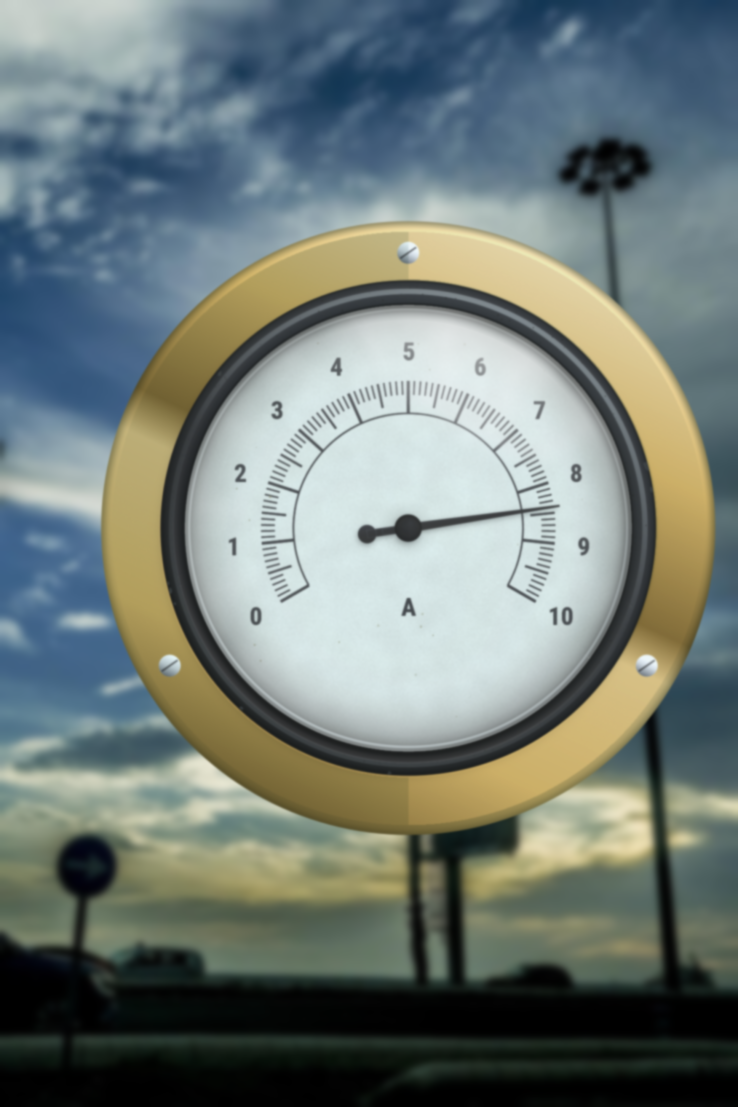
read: 8.4 A
